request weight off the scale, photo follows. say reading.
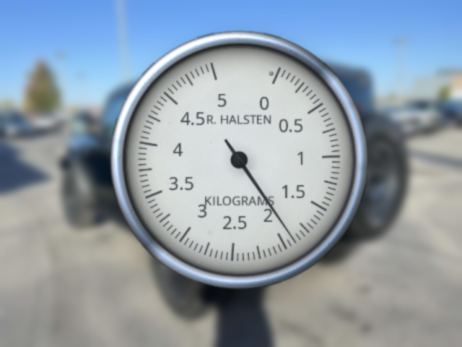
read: 1.9 kg
